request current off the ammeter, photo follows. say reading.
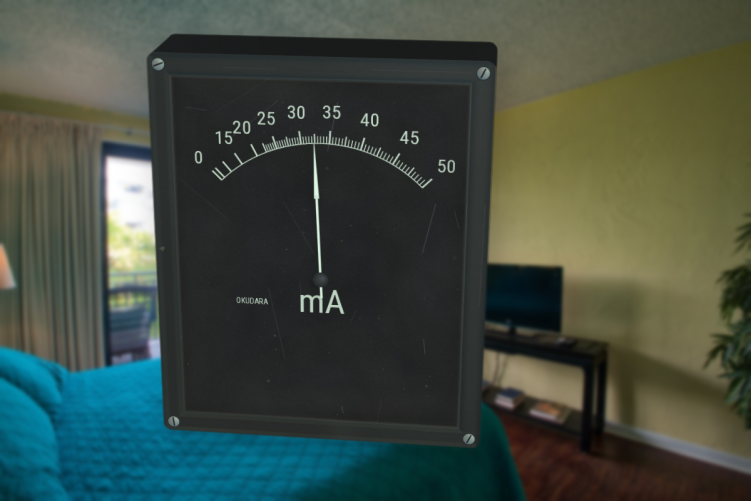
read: 32.5 mA
